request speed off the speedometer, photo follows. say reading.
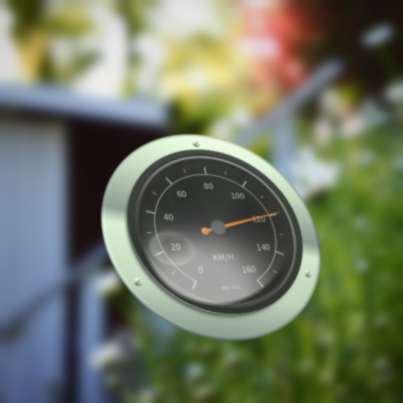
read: 120 km/h
